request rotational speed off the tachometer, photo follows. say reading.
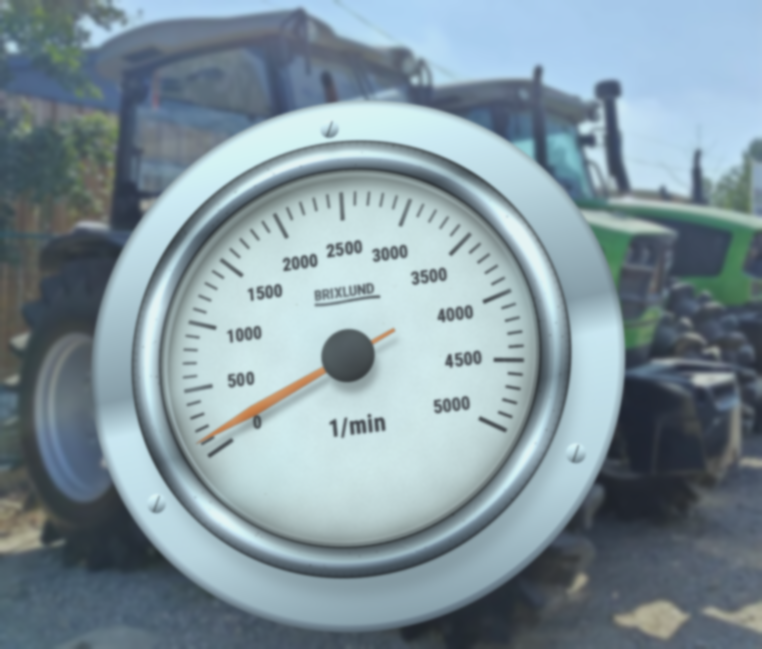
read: 100 rpm
